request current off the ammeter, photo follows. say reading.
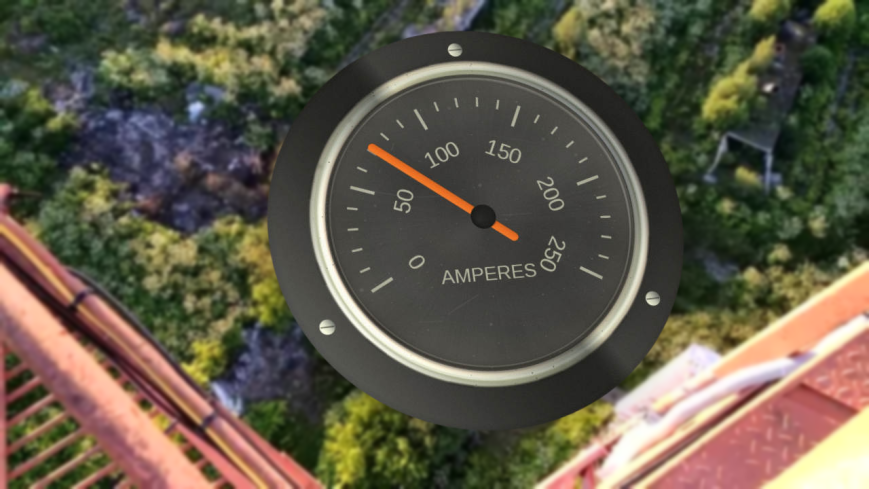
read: 70 A
